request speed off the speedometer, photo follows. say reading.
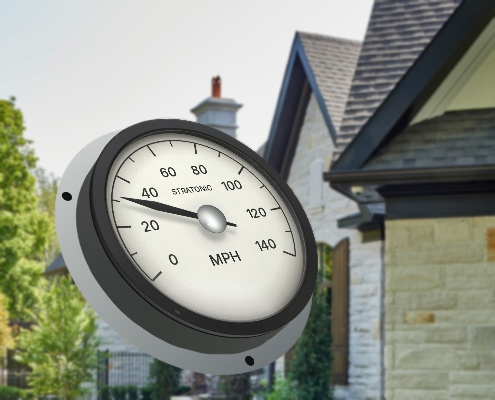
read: 30 mph
